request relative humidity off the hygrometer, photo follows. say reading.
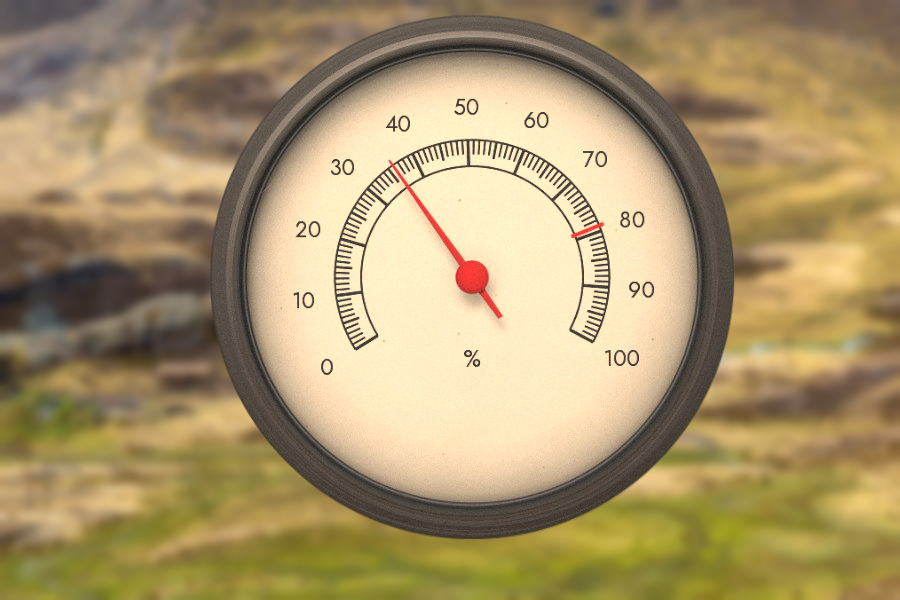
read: 36 %
